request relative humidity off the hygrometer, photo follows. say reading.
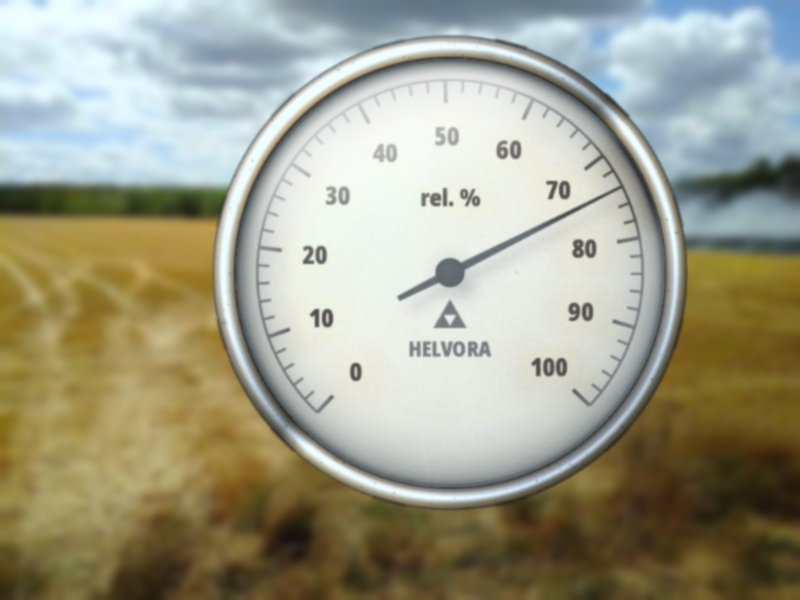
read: 74 %
